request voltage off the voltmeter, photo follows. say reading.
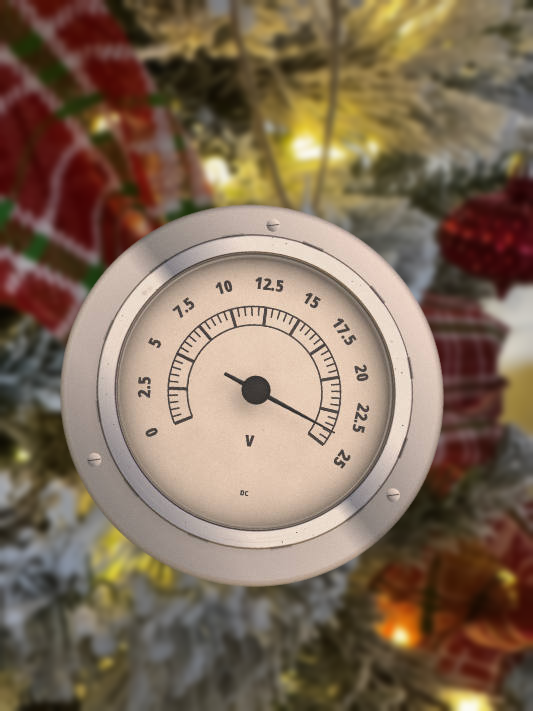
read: 24 V
